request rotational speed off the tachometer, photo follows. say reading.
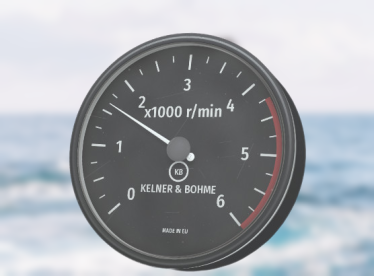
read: 1625 rpm
